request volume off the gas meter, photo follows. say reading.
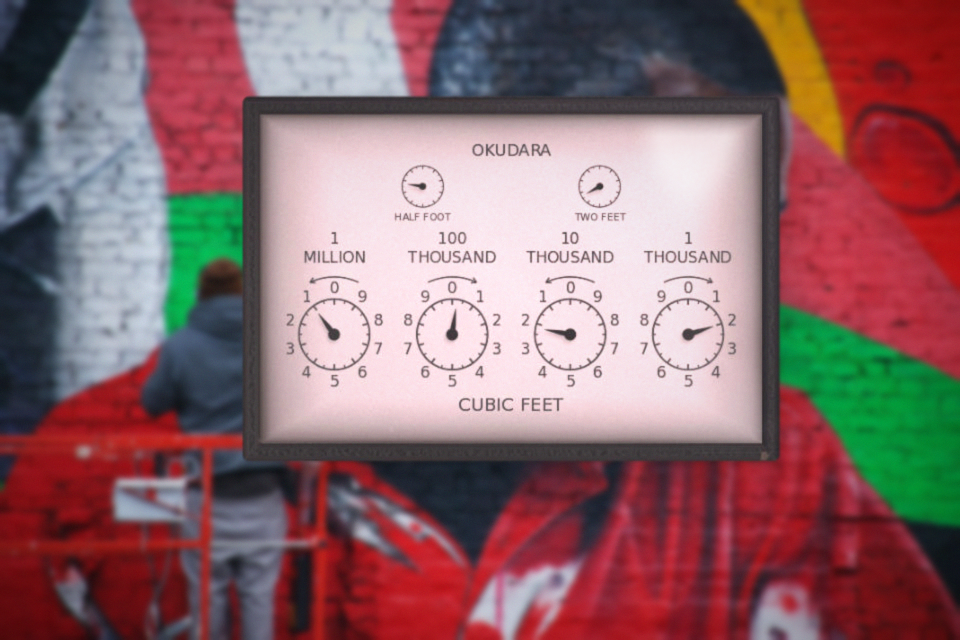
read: 102200 ft³
